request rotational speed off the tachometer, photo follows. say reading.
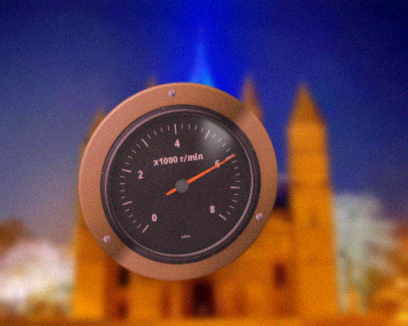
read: 6000 rpm
